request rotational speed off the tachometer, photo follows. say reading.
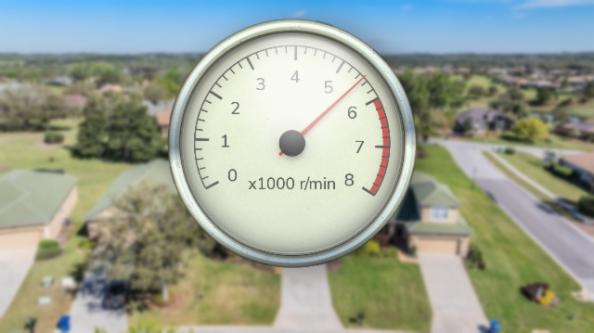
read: 5500 rpm
